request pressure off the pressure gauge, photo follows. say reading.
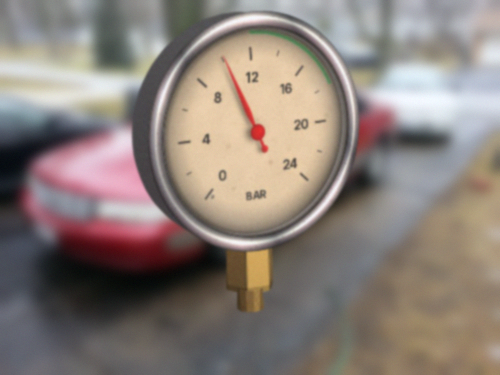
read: 10 bar
